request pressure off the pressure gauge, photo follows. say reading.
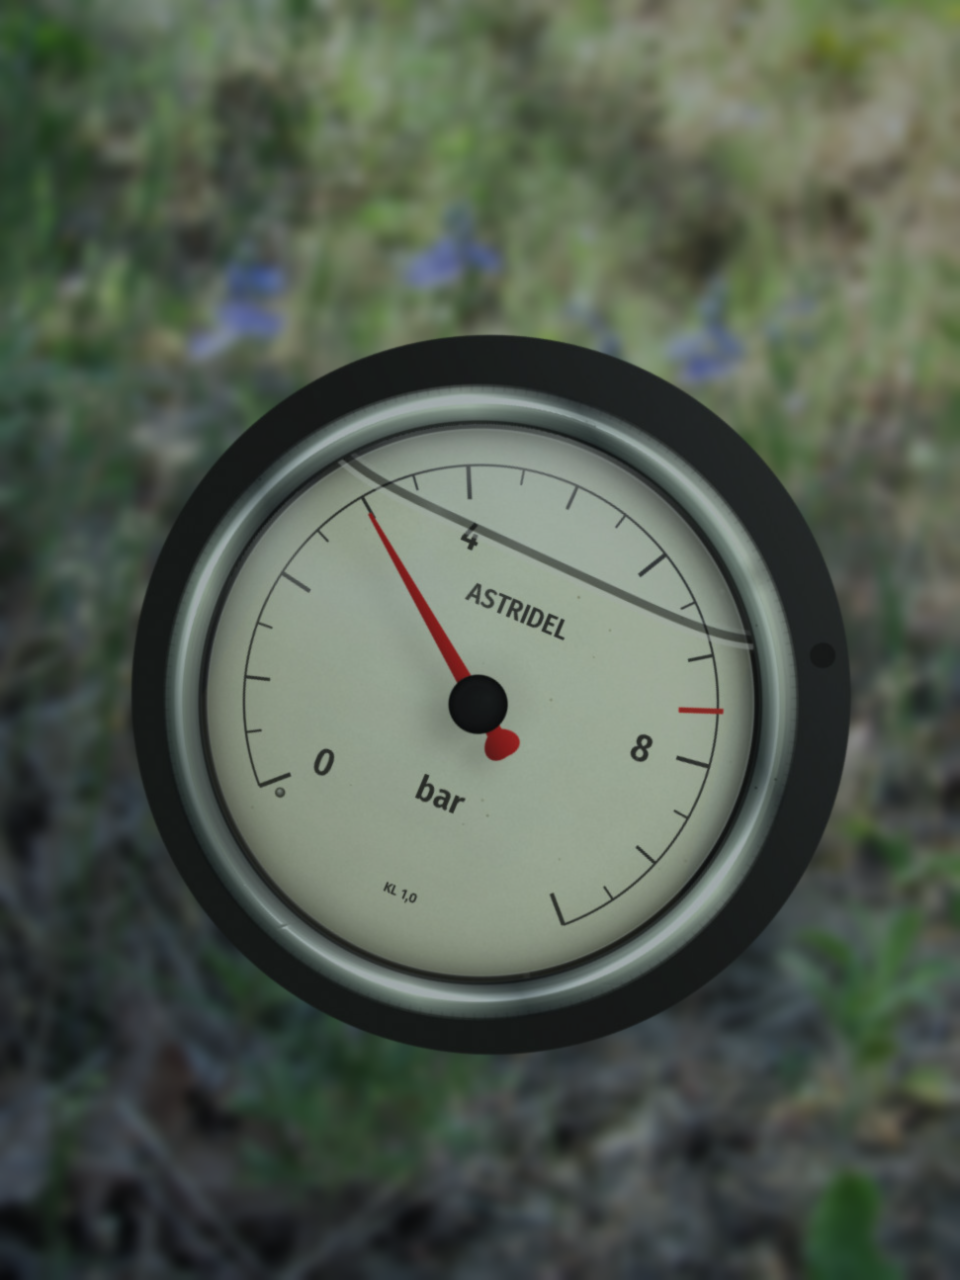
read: 3 bar
